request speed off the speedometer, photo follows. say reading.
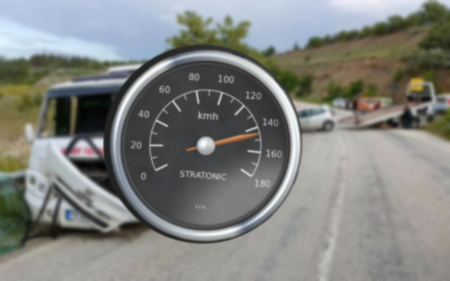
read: 145 km/h
